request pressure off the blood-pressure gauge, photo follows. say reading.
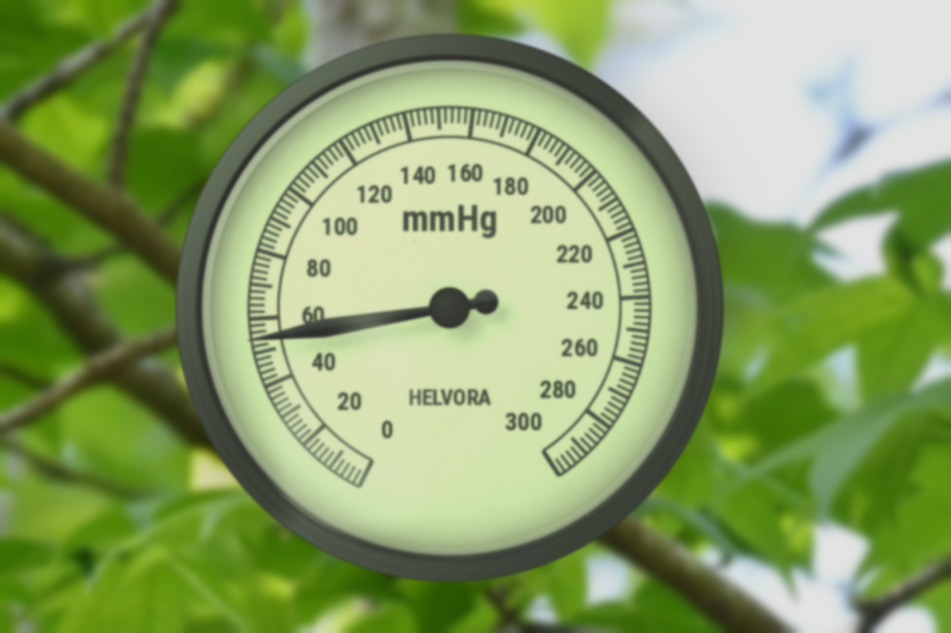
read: 54 mmHg
